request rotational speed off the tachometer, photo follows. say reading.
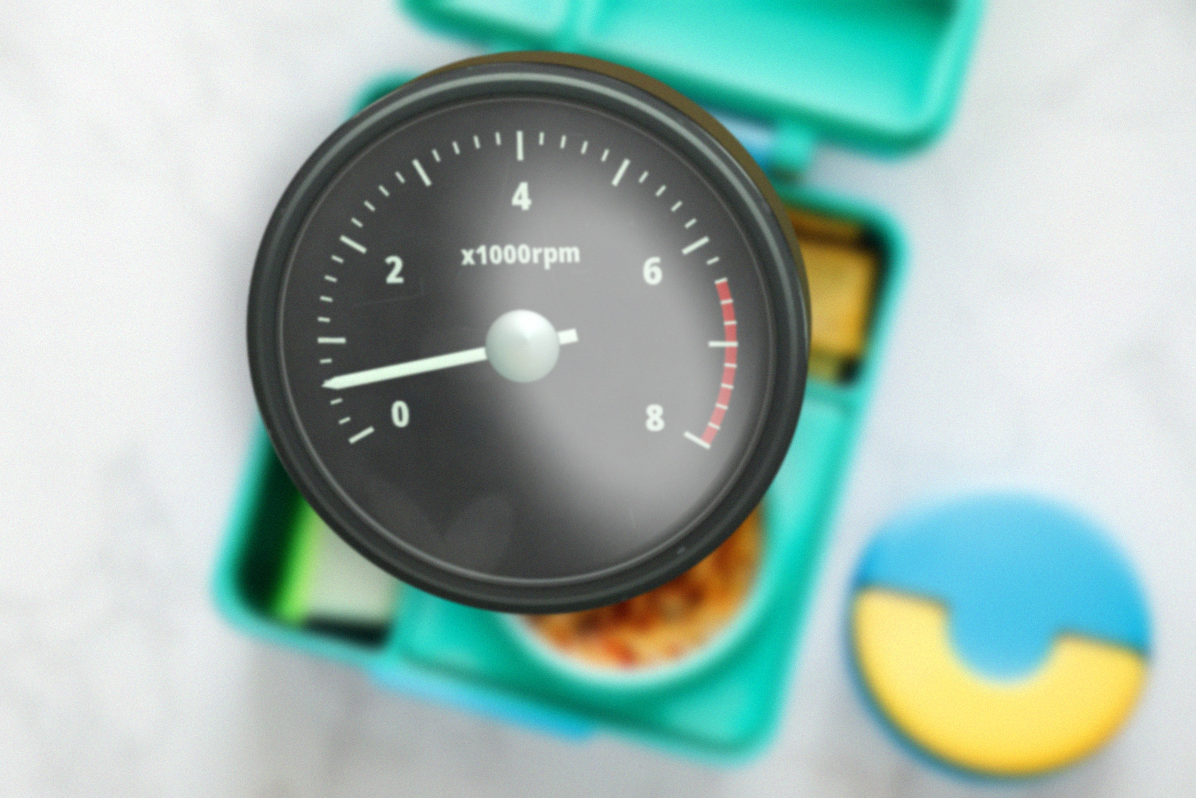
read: 600 rpm
